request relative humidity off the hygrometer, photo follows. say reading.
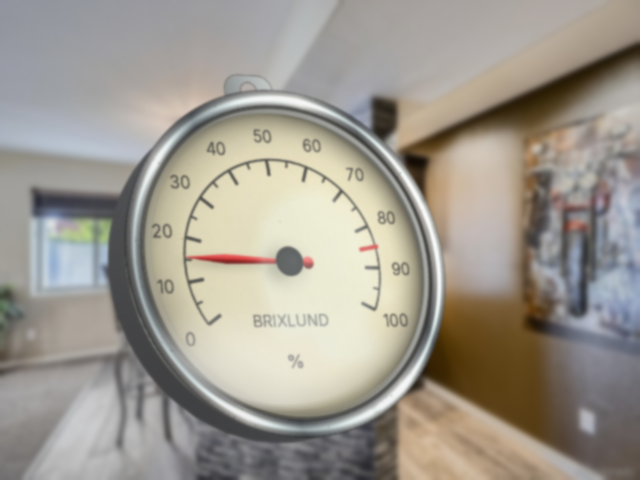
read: 15 %
